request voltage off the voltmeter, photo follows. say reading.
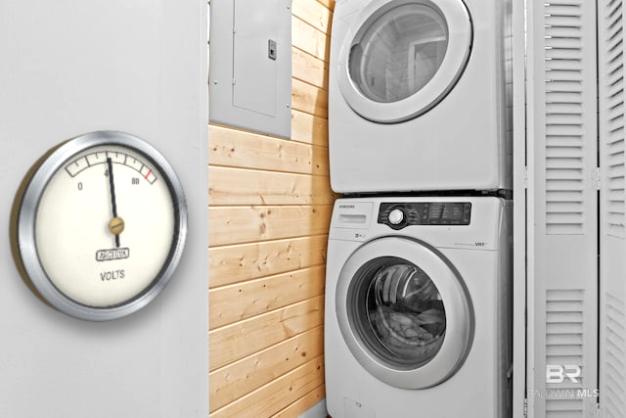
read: 40 V
